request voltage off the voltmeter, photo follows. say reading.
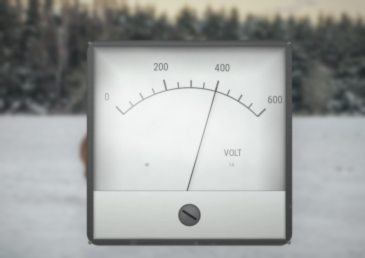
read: 400 V
